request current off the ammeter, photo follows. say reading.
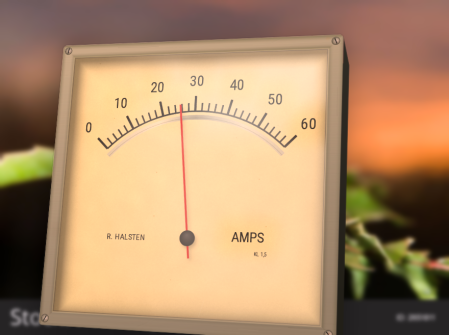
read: 26 A
